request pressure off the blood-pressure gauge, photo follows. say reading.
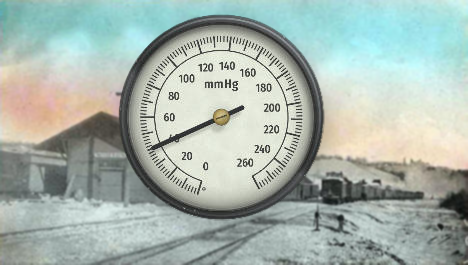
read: 40 mmHg
